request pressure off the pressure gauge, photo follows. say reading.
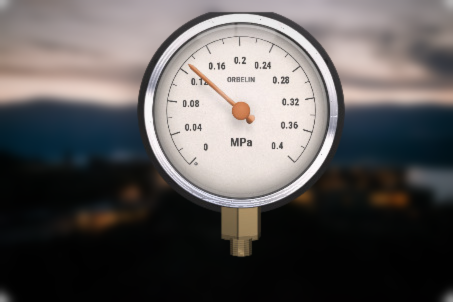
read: 0.13 MPa
